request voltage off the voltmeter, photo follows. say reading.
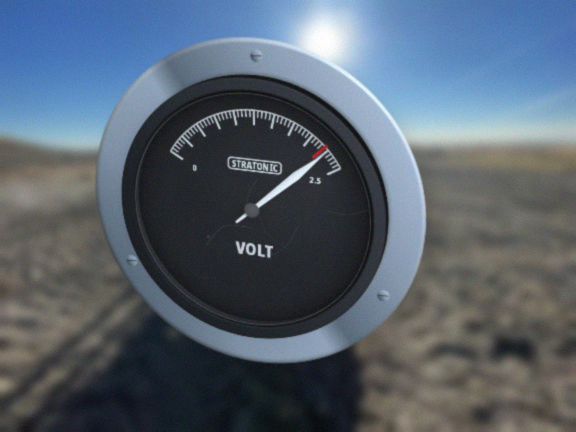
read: 2.25 V
